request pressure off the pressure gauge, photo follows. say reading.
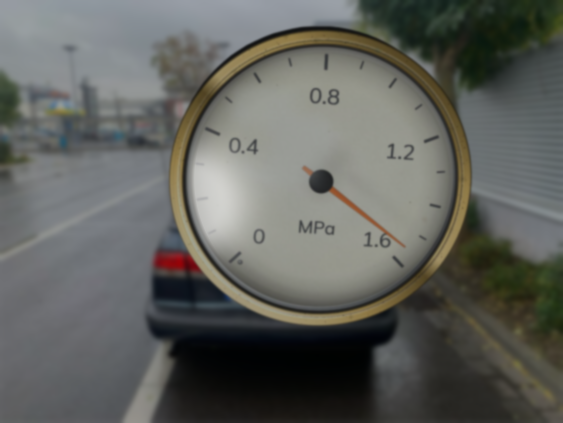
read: 1.55 MPa
